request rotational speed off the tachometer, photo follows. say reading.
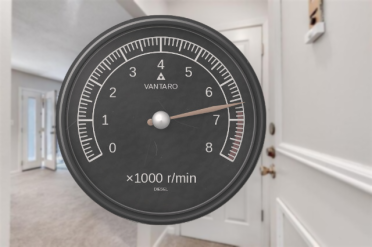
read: 6600 rpm
